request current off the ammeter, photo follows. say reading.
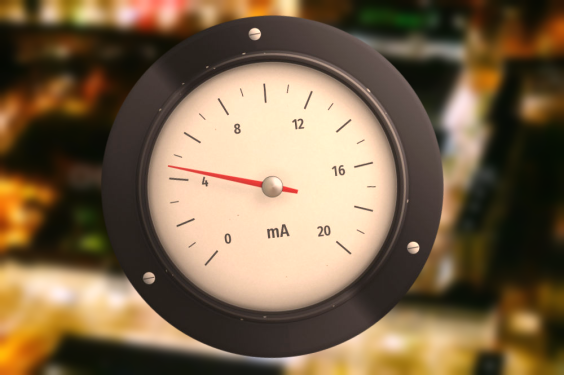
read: 4.5 mA
